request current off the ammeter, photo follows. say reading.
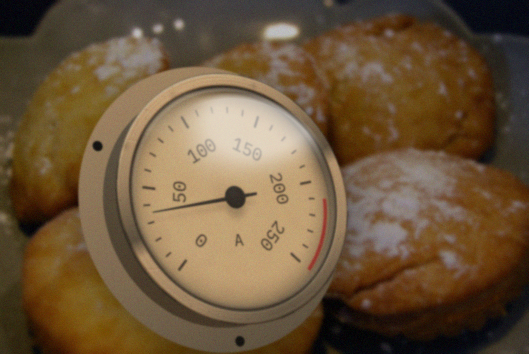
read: 35 A
